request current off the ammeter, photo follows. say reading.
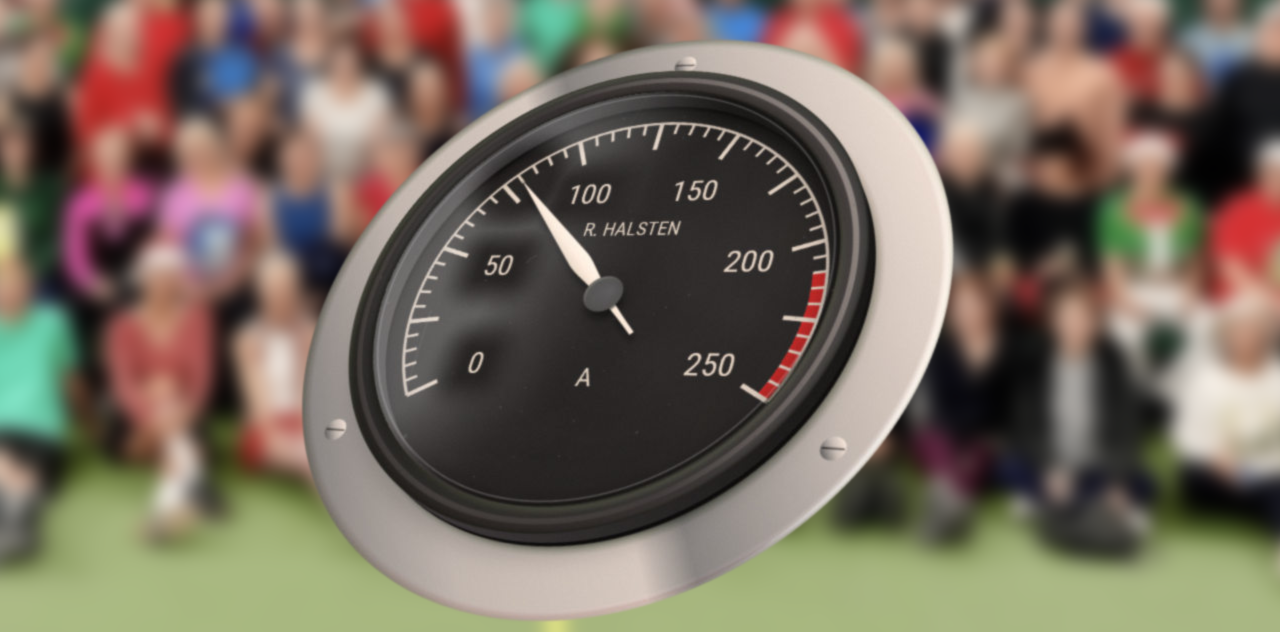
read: 80 A
